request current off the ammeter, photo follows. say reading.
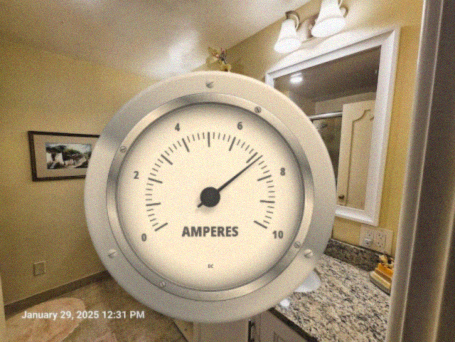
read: 7.2 A
